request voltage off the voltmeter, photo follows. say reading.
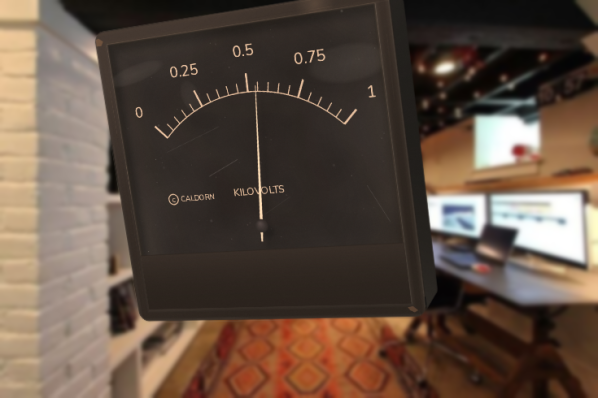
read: 0.55 kV
